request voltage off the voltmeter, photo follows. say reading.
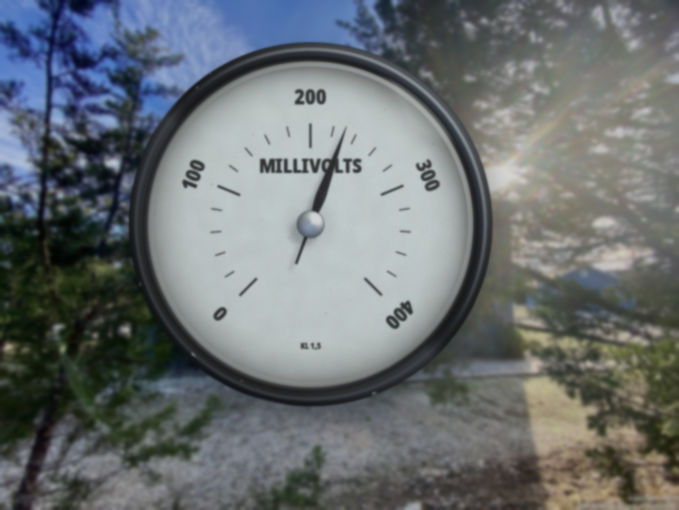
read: 230 mV
